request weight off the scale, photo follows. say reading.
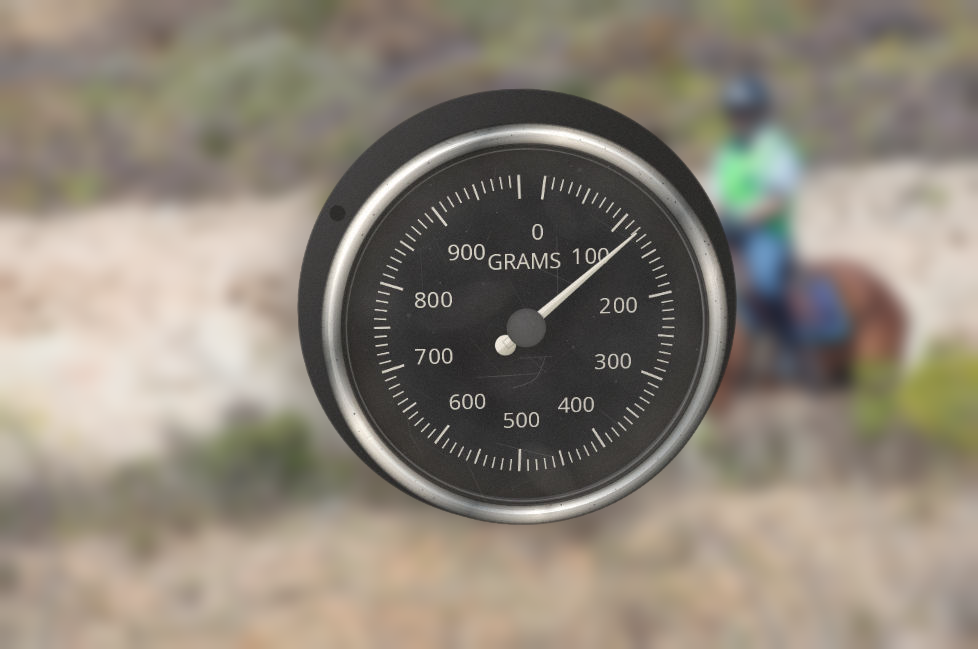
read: 120 g
